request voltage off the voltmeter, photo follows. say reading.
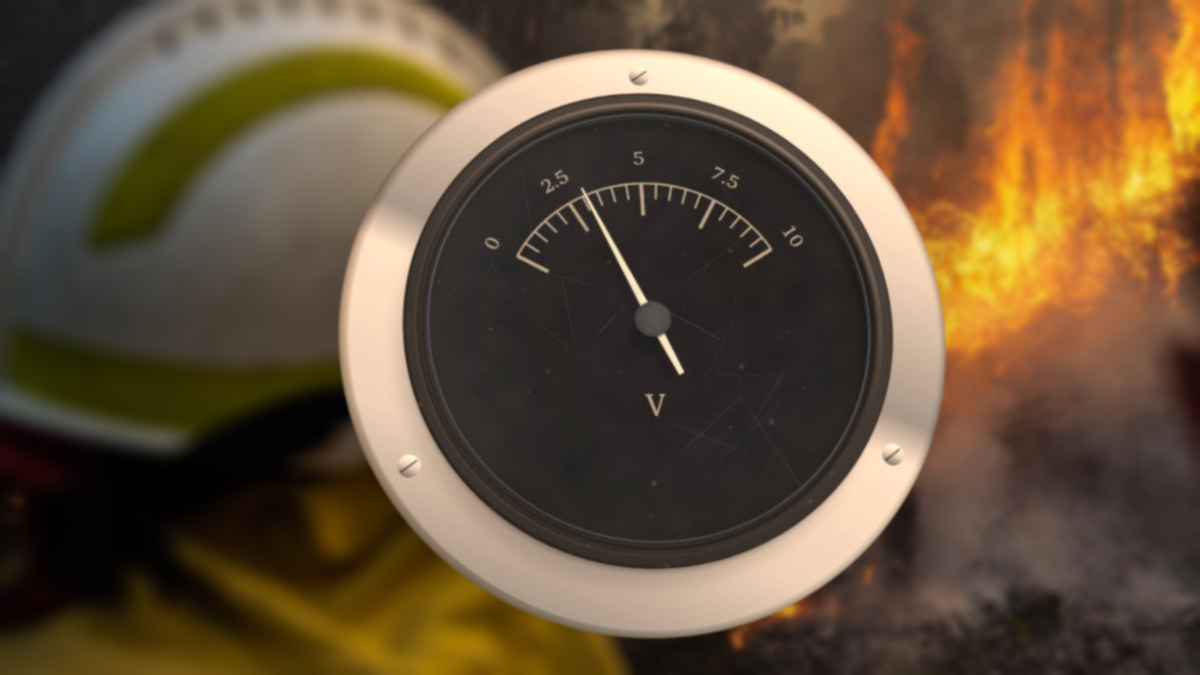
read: 3 V
